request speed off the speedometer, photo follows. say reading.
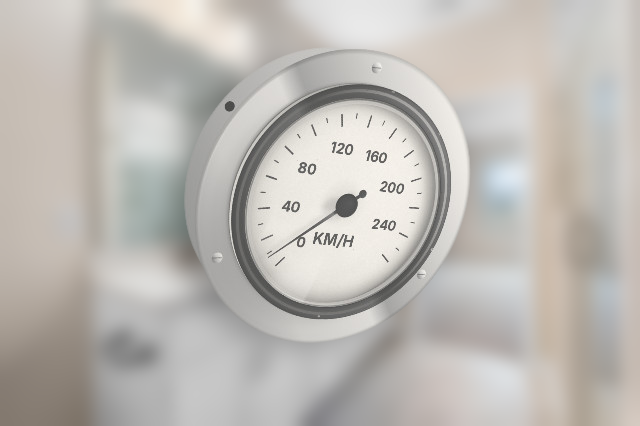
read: 10 km/h
